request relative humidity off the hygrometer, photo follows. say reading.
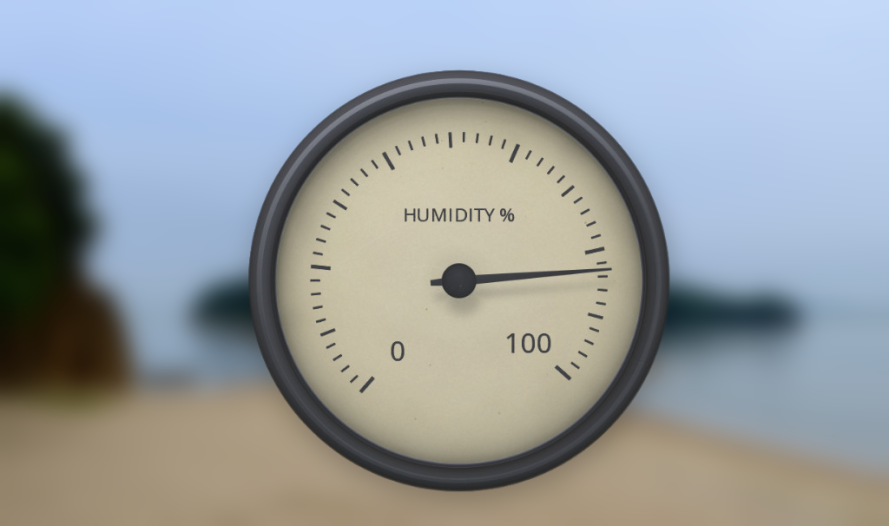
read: 83 %
